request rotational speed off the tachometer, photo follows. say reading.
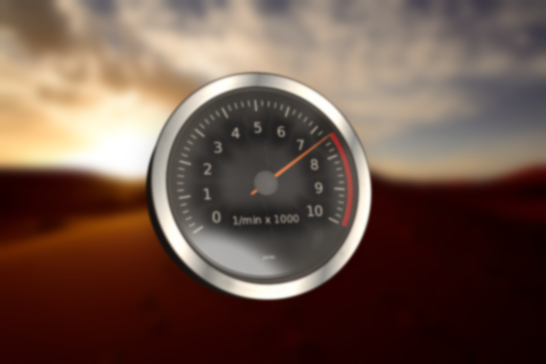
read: 7400 rpm
